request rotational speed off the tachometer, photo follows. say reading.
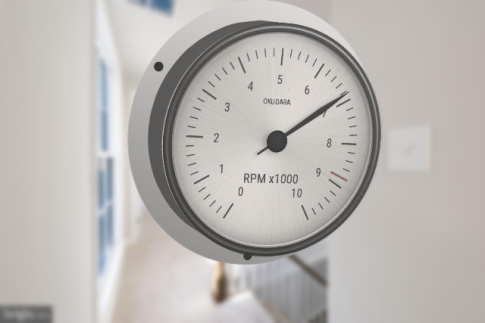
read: 6800 rpm
